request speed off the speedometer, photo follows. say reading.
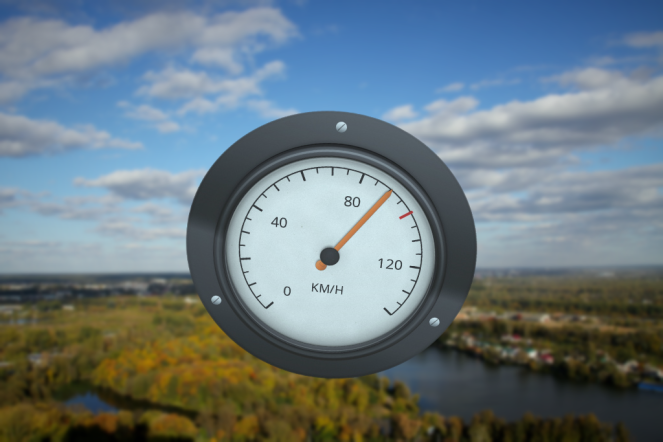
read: 90 km/h
